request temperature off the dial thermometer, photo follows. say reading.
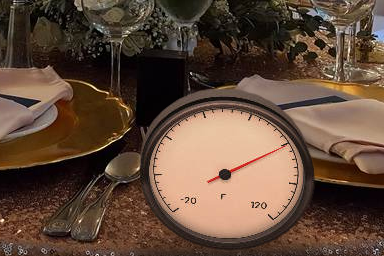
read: 80 °F
